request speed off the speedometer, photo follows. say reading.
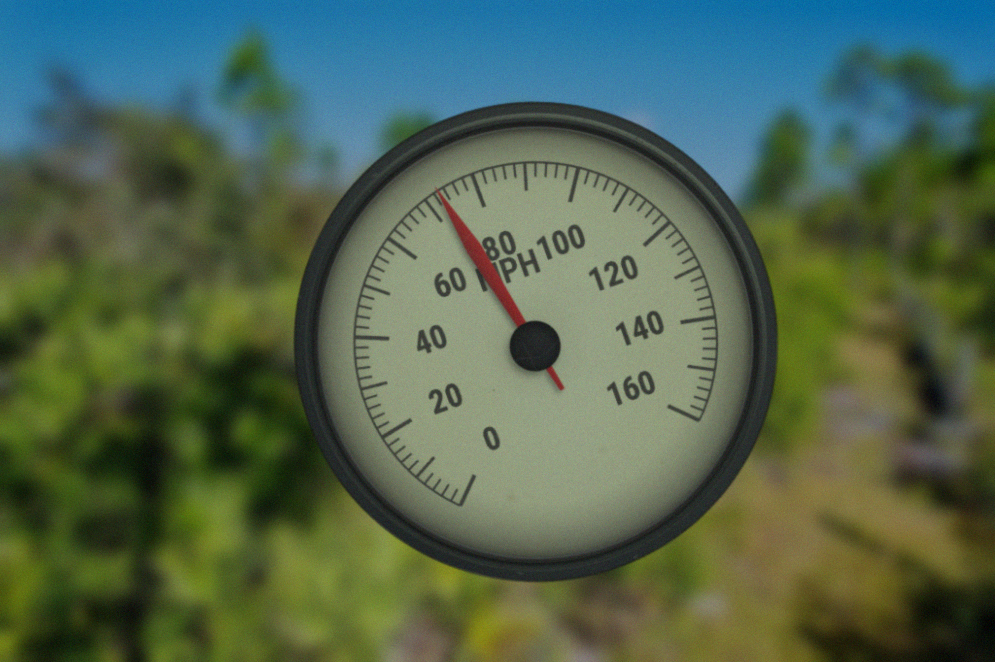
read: 73 mph
